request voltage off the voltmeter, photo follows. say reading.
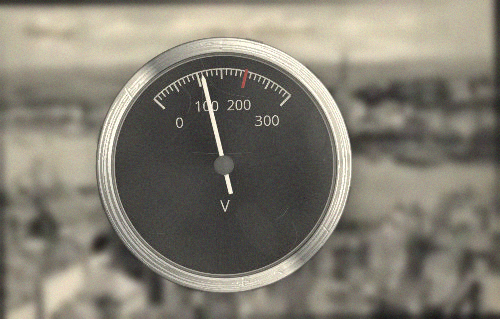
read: 110 V
